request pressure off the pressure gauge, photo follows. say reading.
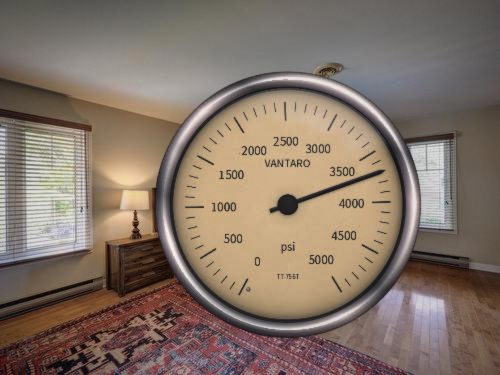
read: 3700 psi
